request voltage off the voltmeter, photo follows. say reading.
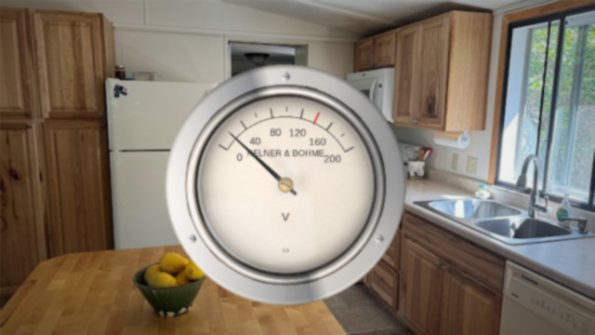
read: 20 V
